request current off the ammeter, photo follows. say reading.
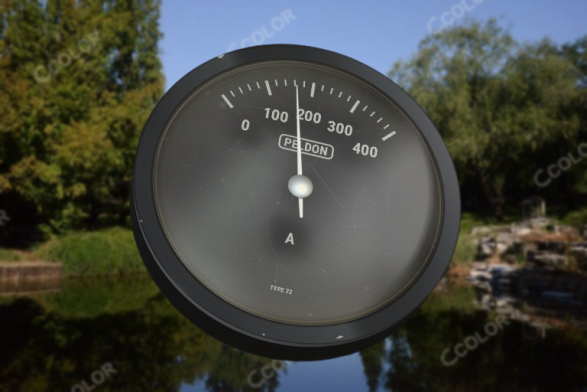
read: 160 A
